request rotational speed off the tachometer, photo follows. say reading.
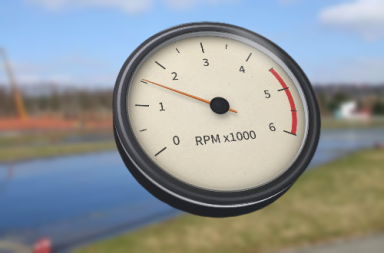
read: 1500 rpm
